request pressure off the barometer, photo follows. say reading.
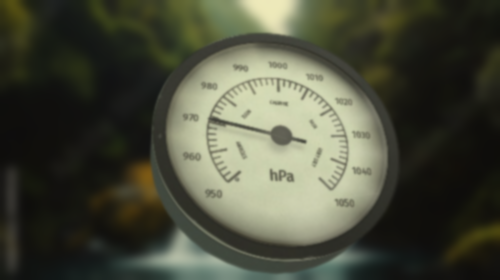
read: 970 hPa
